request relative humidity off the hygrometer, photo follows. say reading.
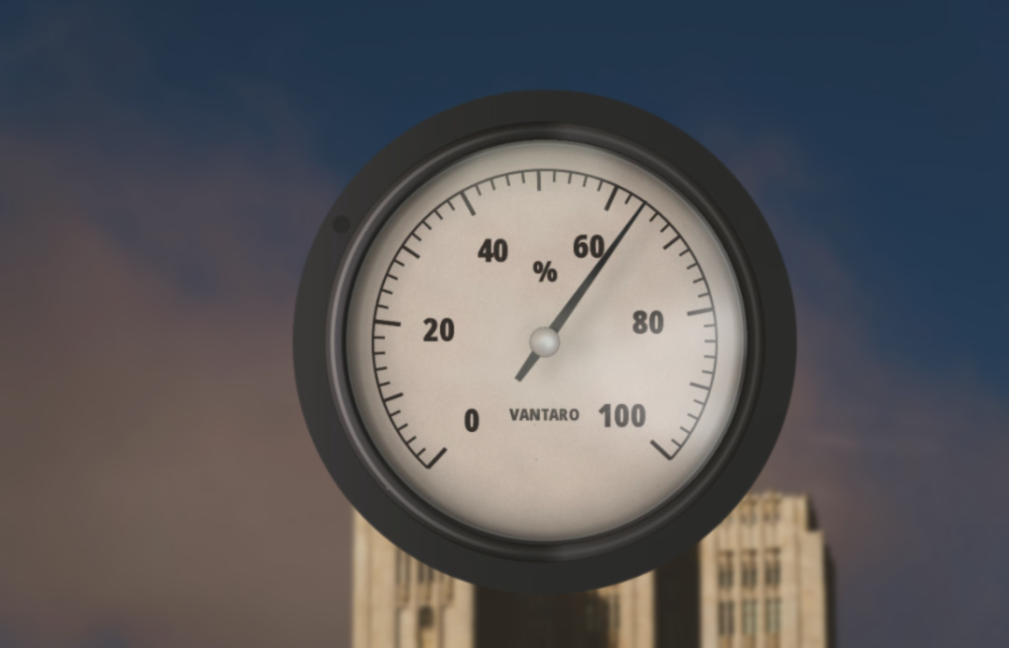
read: 64 %
